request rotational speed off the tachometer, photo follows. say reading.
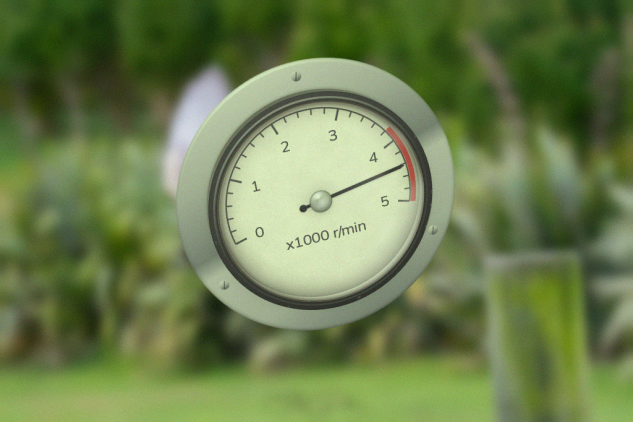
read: 4400 rpm
